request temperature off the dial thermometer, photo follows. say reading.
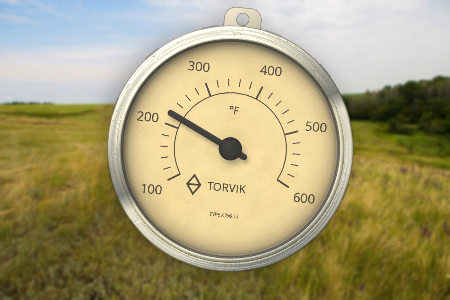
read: 220 °F
